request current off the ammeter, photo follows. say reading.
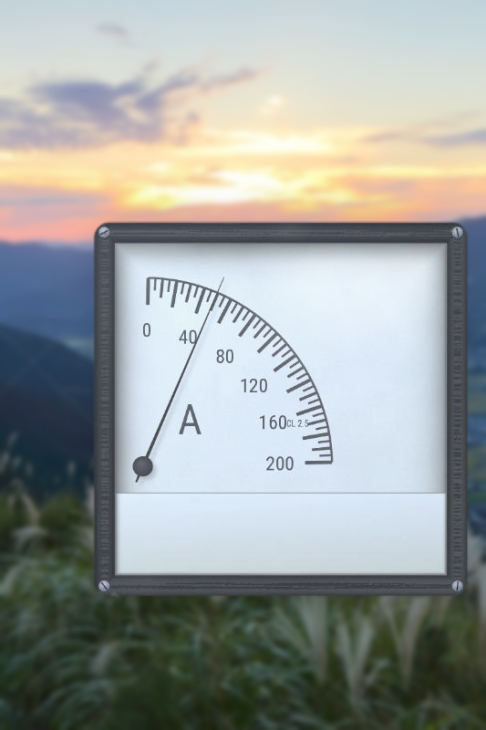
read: 50 A
